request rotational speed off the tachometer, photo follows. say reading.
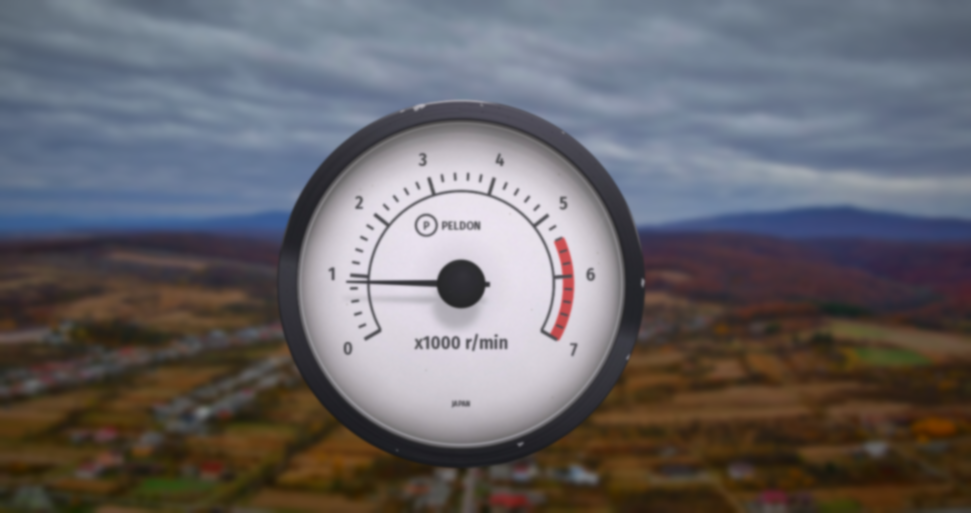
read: 900 rpm
